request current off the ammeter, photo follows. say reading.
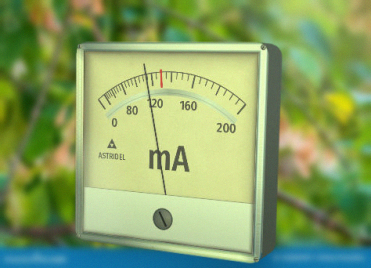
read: 115 mA
